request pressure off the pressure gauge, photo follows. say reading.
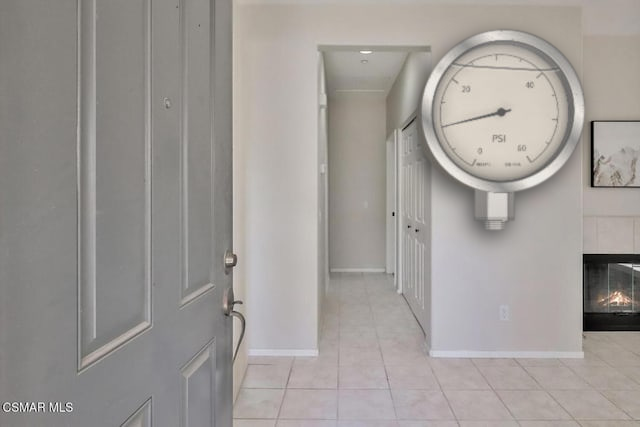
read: 10 psi
